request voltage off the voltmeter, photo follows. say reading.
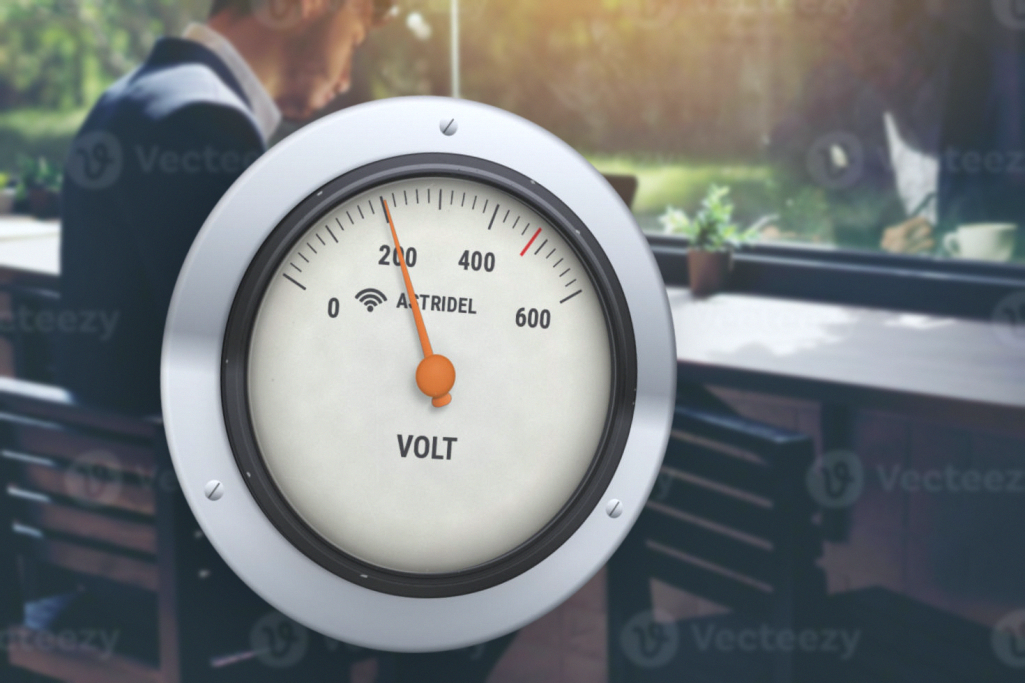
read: 200 V
